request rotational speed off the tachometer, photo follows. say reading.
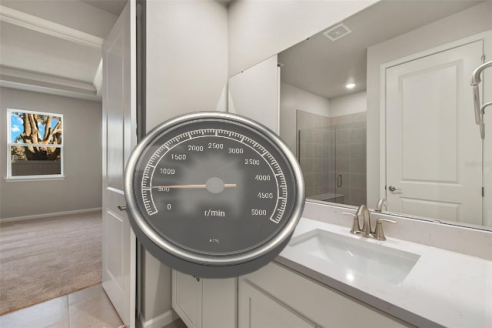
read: 500 rpm
